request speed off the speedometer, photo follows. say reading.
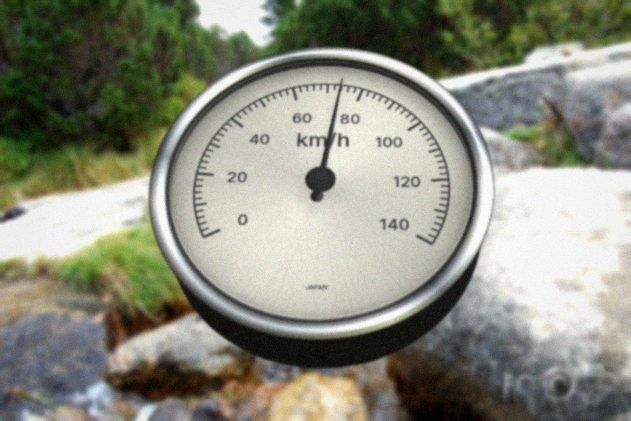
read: 74 km/h
